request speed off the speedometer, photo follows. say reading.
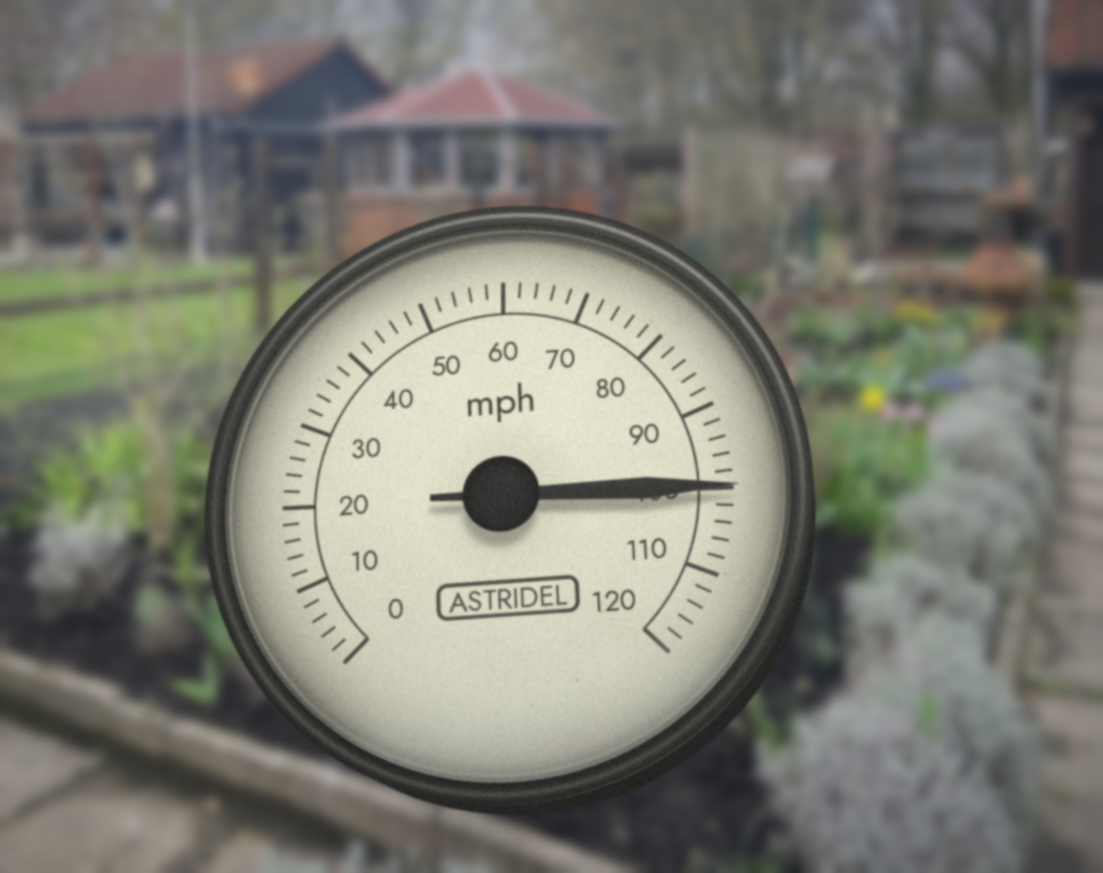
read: 100 mph
